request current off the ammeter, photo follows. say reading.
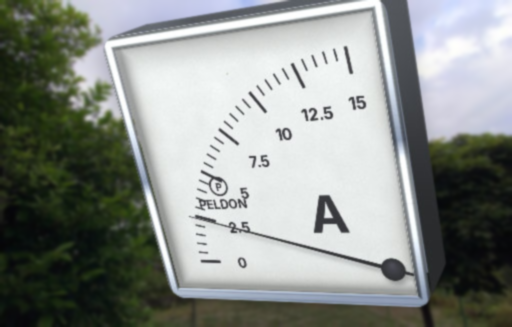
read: 2.5 A
